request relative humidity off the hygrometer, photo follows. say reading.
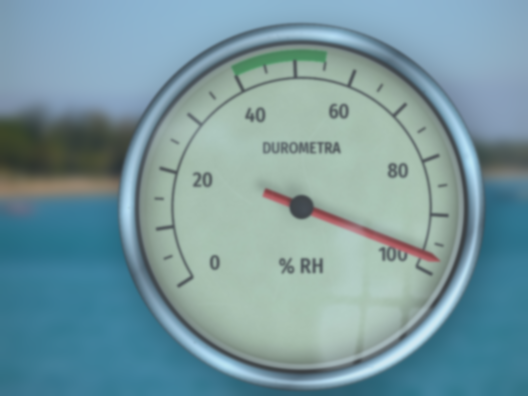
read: 97.5 %
